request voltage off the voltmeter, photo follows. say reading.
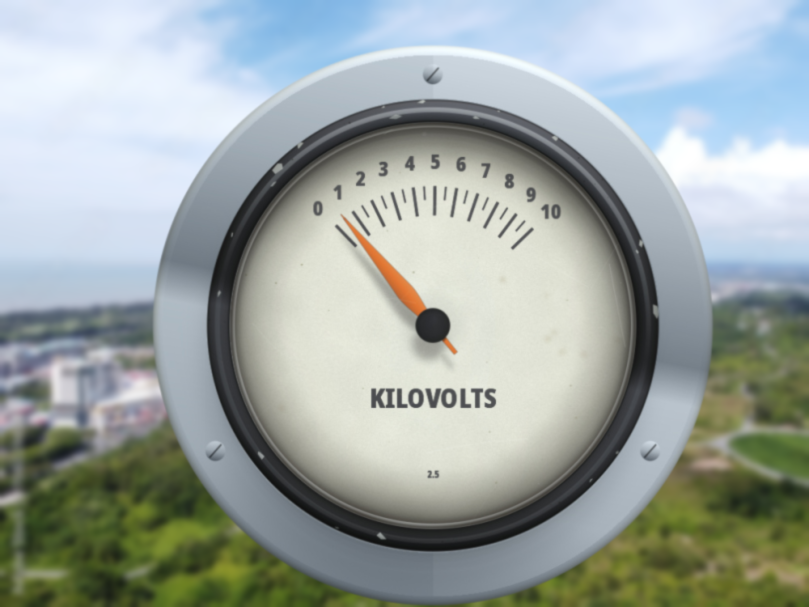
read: 0.5 kV
